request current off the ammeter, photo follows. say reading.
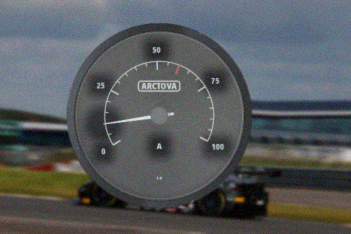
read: 10 A
